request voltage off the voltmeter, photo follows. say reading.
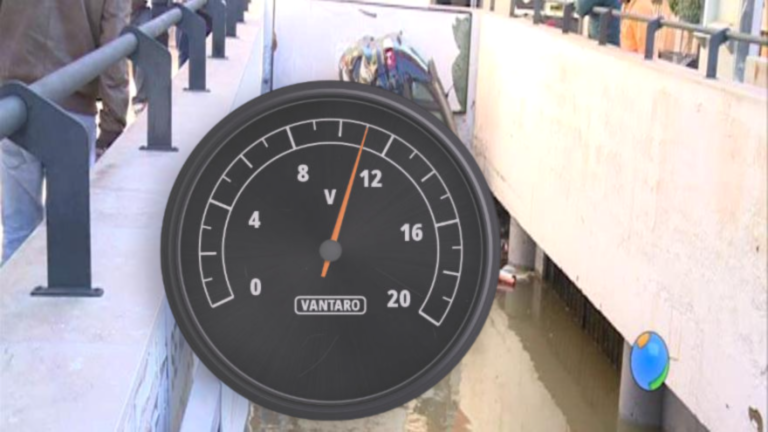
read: 11 V
